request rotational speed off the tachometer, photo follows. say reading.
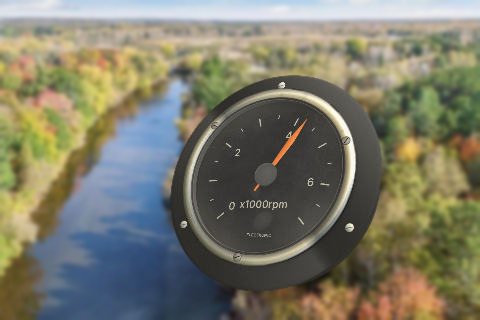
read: 4250 rpm
